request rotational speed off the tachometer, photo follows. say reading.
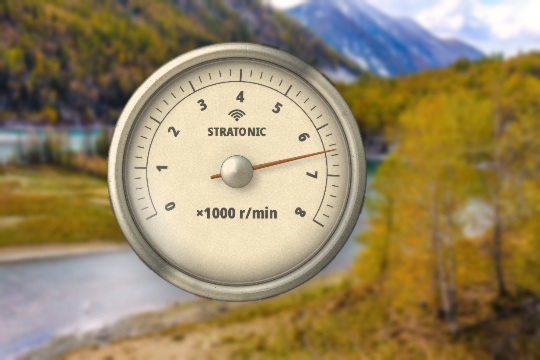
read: 6500 rpm
